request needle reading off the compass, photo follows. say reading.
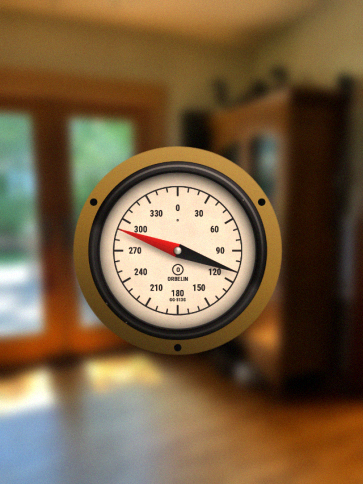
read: 290 °
